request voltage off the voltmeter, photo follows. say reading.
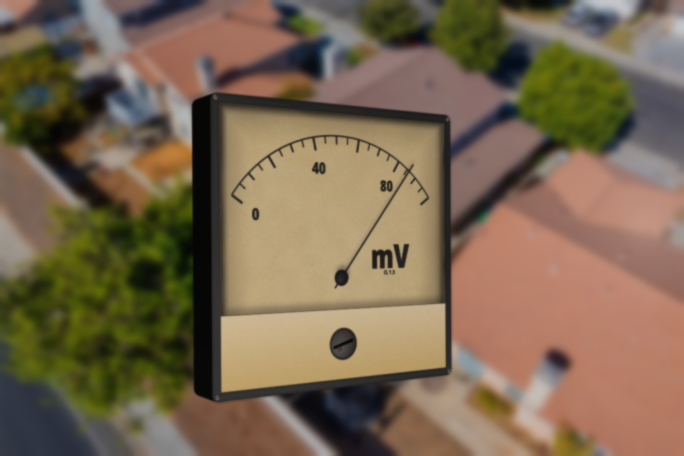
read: 85 mV
